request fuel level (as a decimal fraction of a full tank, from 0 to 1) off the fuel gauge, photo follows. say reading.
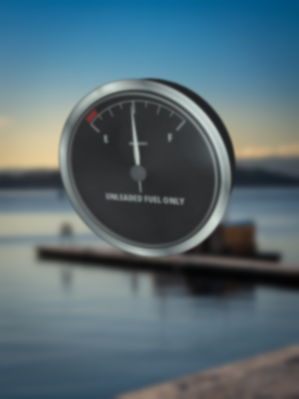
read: 0.5
